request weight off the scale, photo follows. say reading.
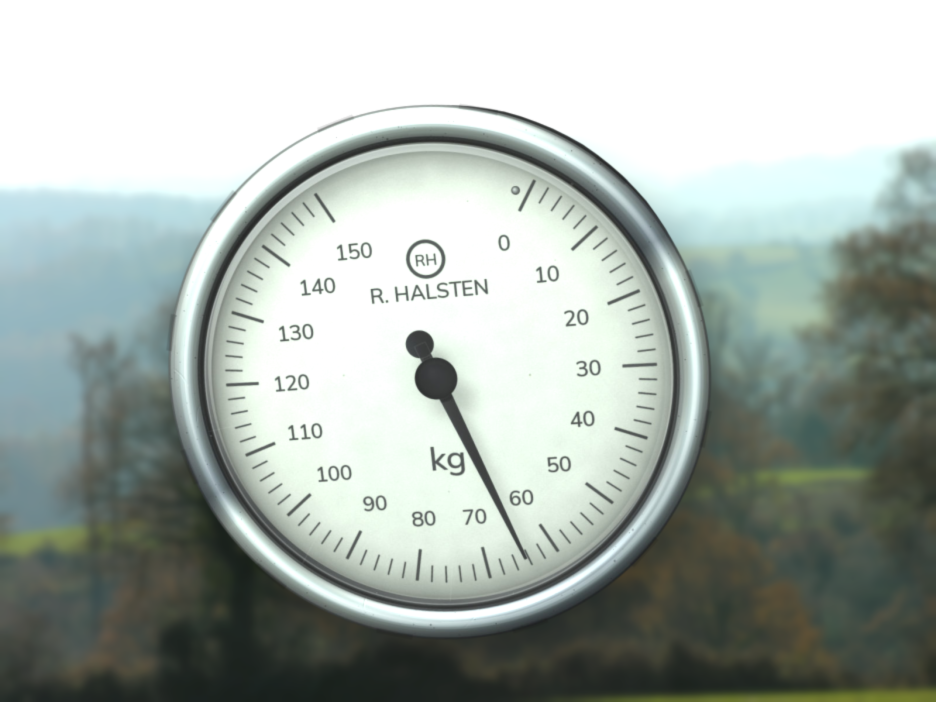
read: 64 kg
